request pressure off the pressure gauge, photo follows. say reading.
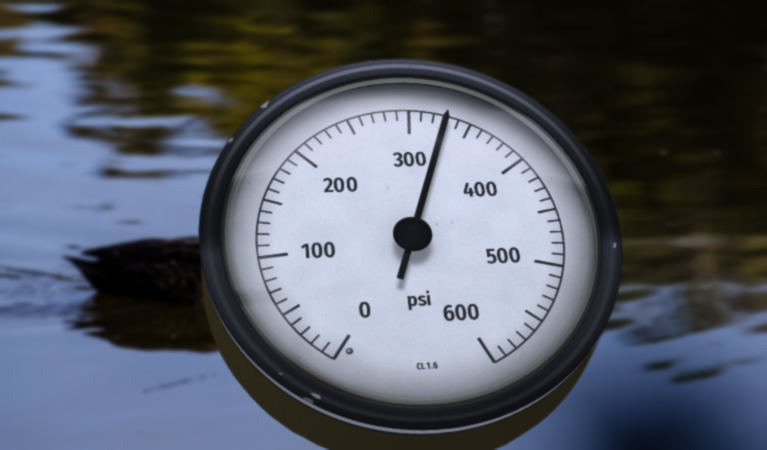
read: 330 psi
